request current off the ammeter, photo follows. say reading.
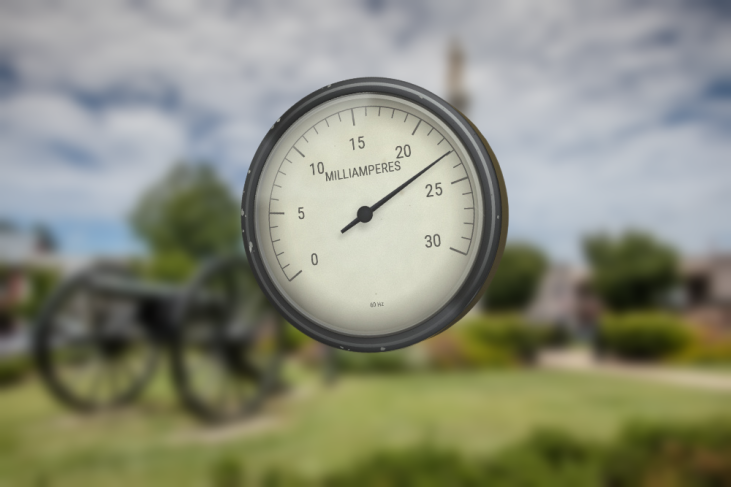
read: 23 mA
